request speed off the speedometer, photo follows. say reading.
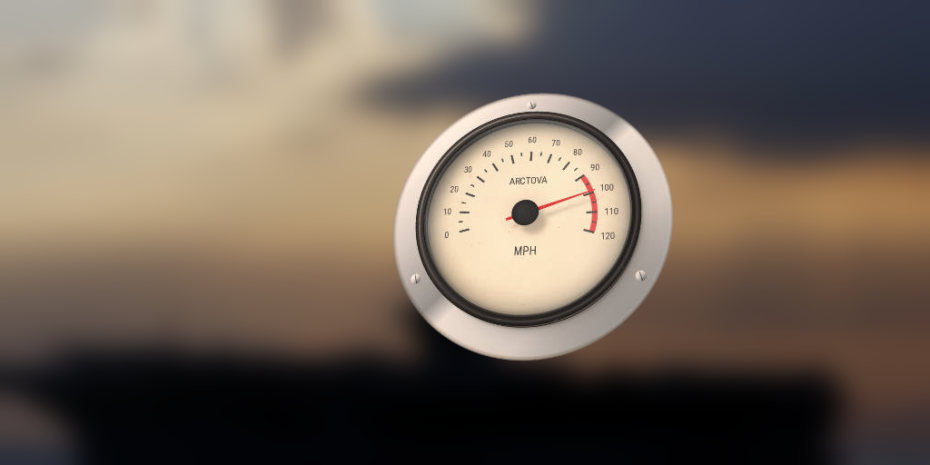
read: 100 mph
